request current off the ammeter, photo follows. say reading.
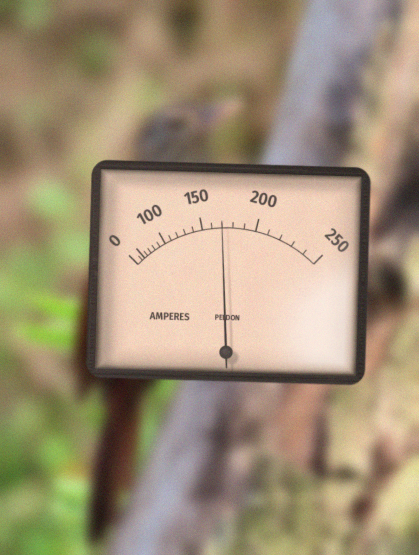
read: 170 A
